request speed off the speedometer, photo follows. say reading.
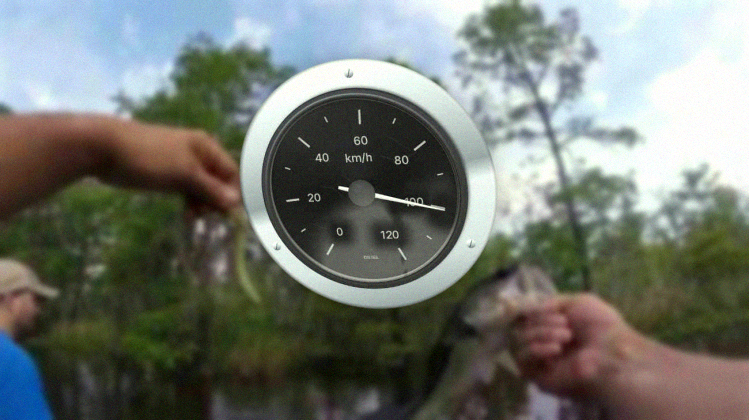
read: 100 km/h
